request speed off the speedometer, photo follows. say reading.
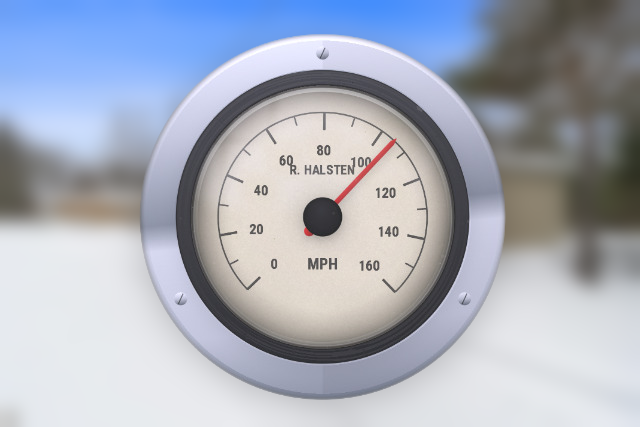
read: 105 mph
